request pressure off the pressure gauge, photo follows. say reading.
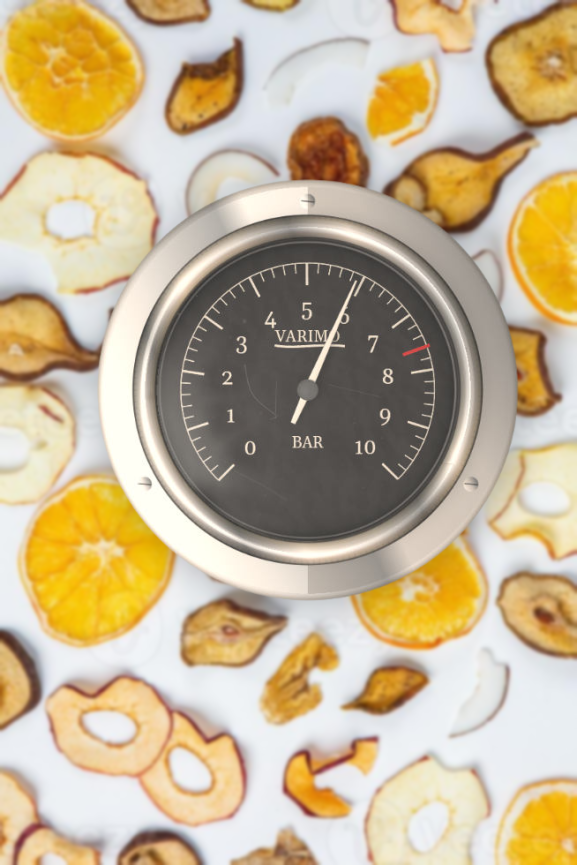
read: 5.9 bar
